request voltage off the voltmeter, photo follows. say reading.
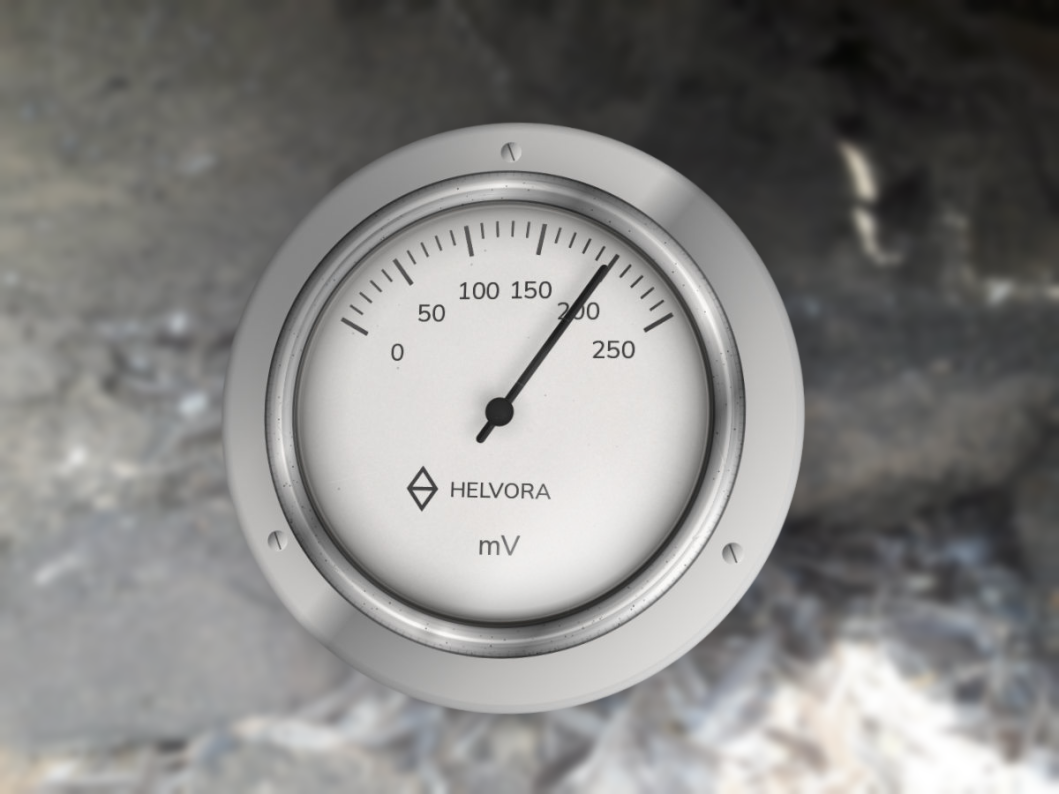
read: 200 mV
